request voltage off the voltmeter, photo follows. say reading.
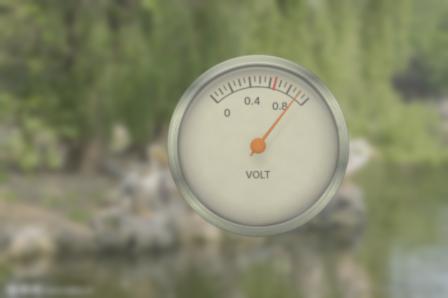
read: 0.9 V
